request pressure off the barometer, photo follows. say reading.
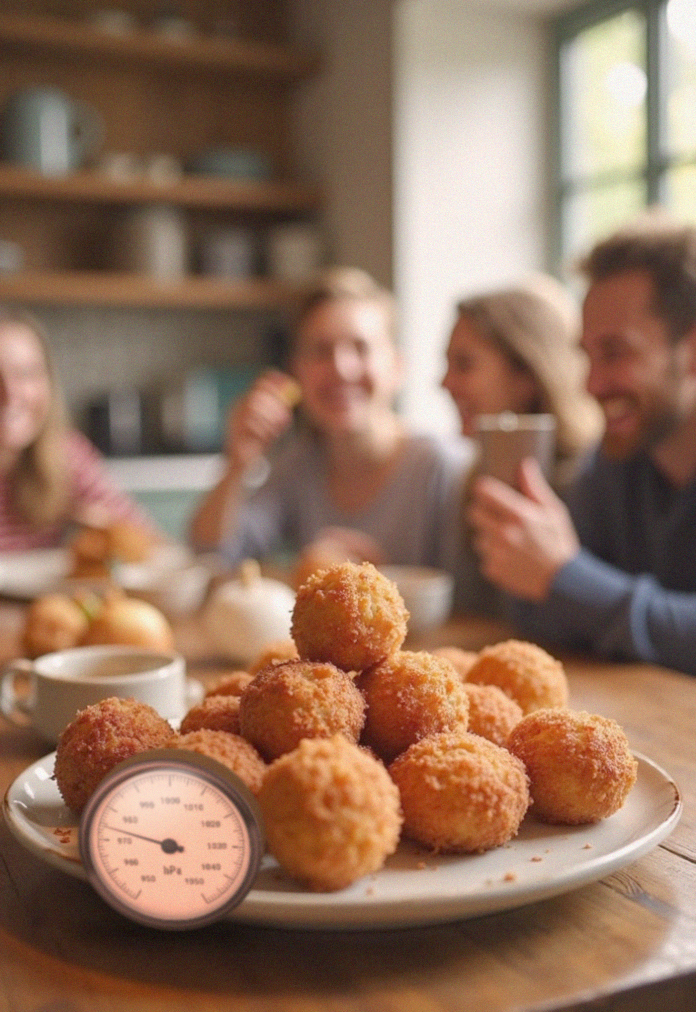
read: 975 hPa
